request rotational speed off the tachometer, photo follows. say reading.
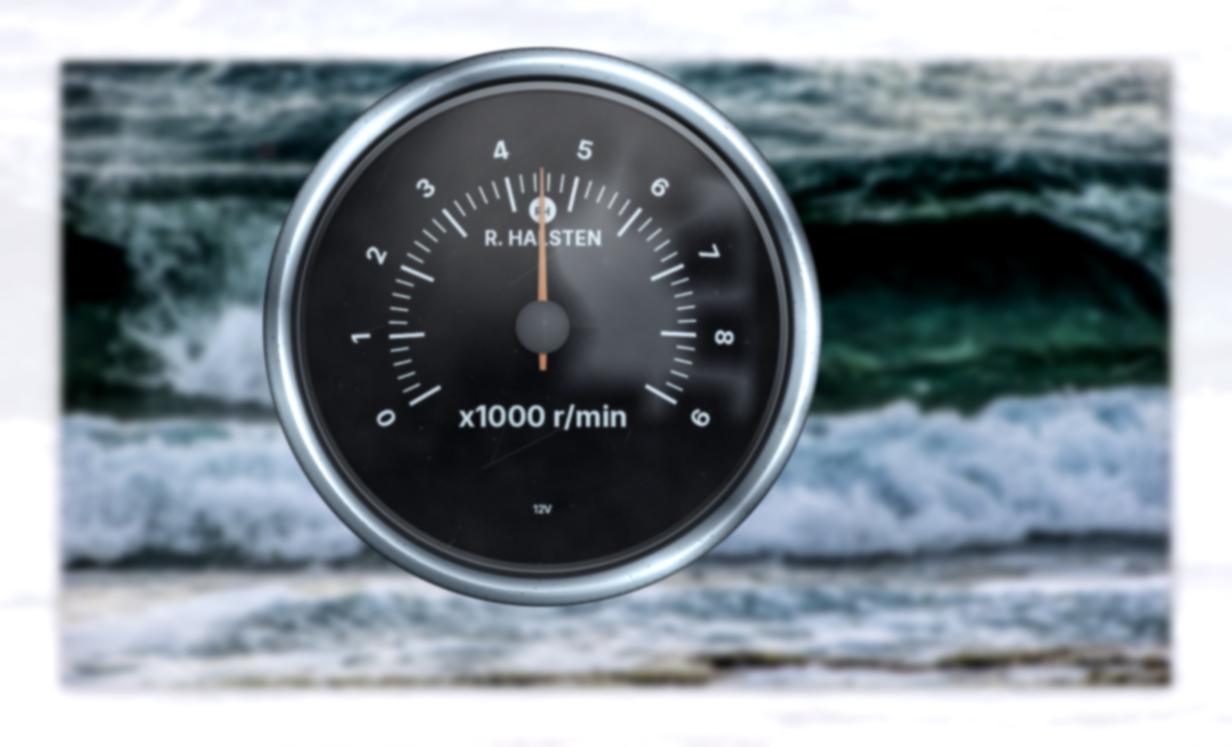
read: 4500 rpm
